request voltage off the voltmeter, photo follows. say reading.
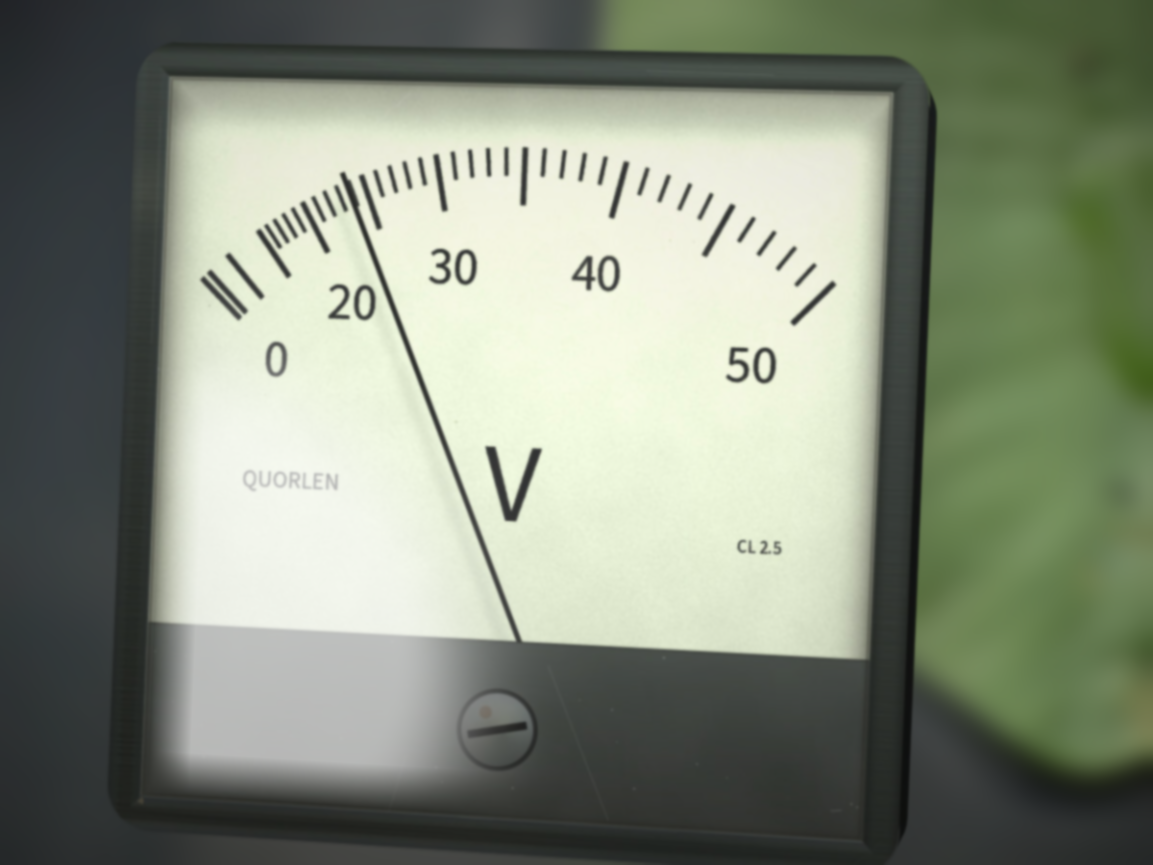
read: 24 V
